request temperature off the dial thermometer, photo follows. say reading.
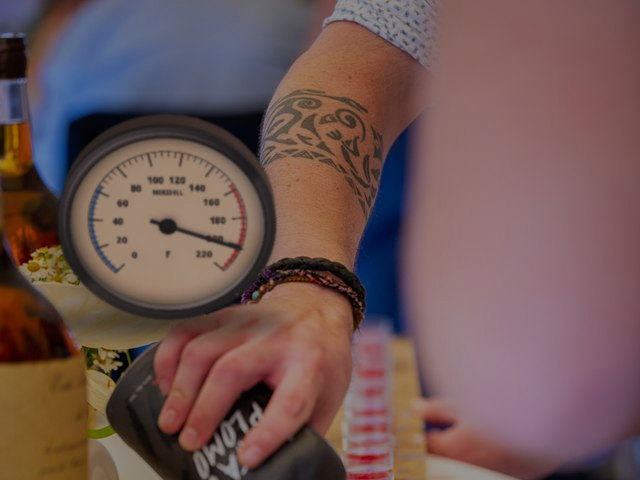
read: 200 °F
